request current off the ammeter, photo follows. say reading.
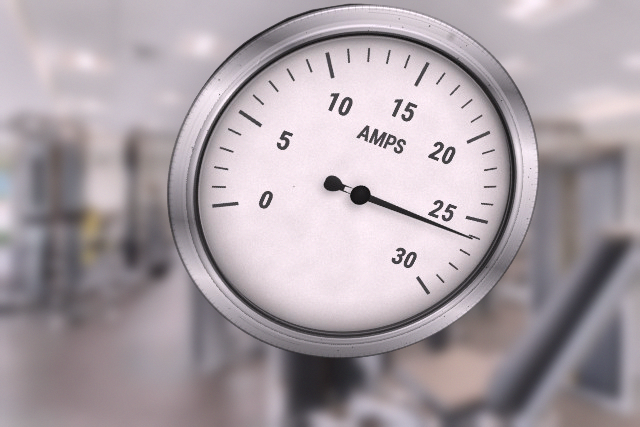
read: 26 A
